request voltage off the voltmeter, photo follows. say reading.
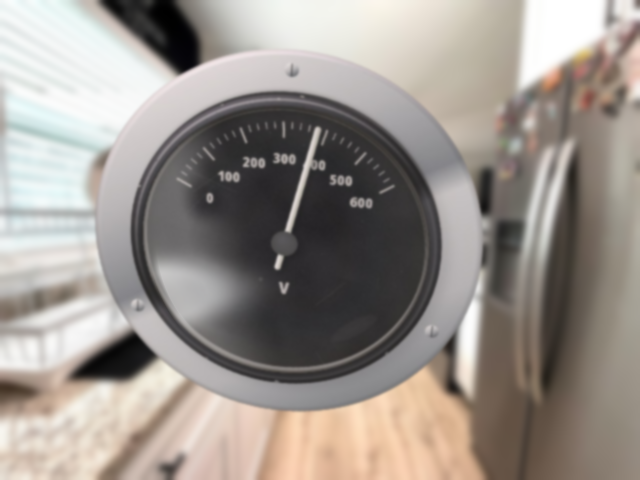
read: 380 V
